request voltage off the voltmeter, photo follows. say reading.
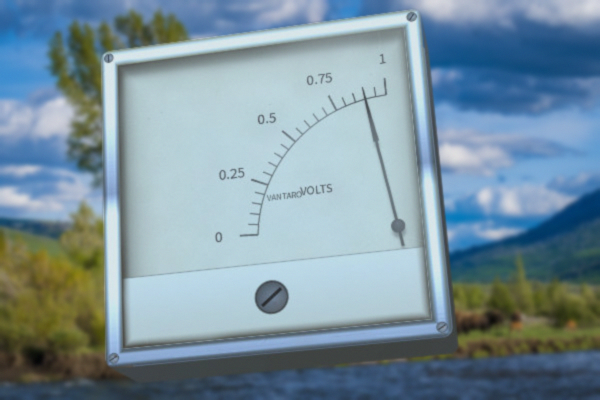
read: 0.9 V
